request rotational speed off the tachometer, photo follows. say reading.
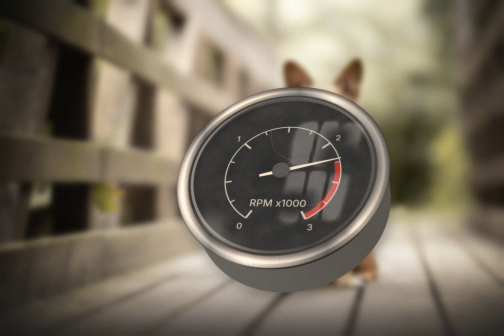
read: 2250 rpm
